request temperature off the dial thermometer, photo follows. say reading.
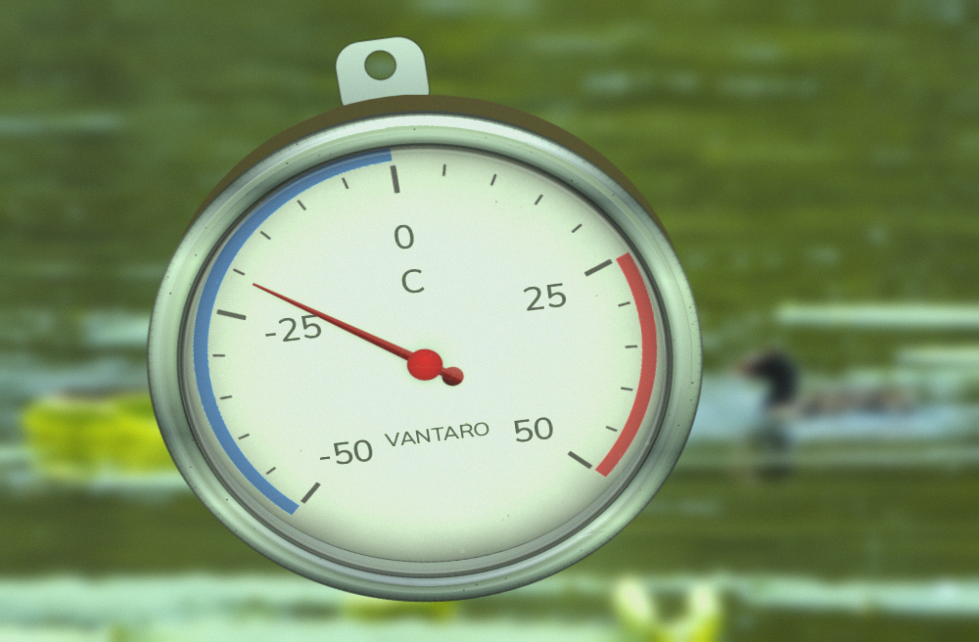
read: -20 °C
